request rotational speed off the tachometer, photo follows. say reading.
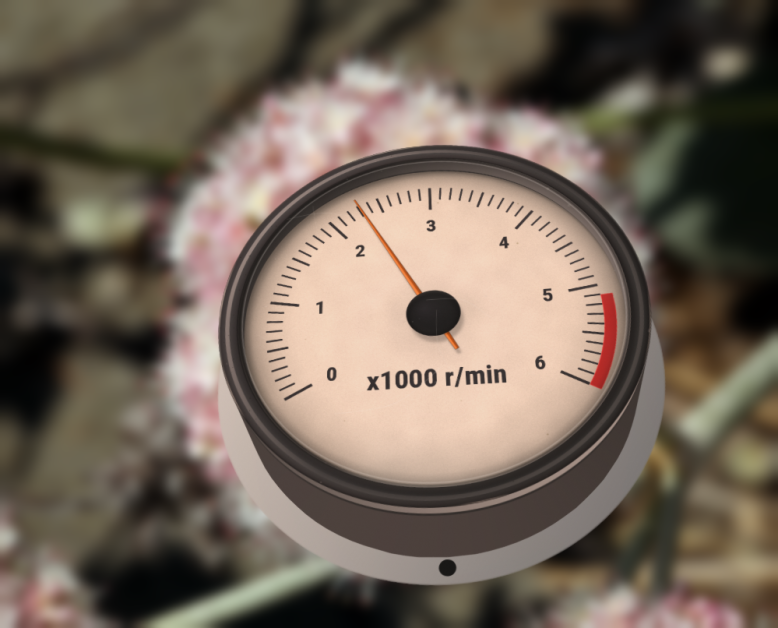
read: 2300 rpm
